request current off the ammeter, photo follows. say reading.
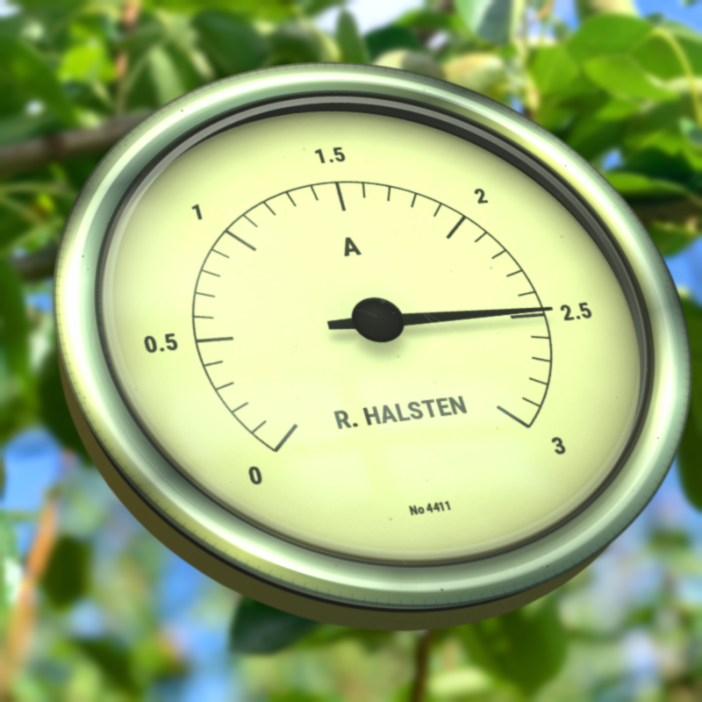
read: 2.5 A
